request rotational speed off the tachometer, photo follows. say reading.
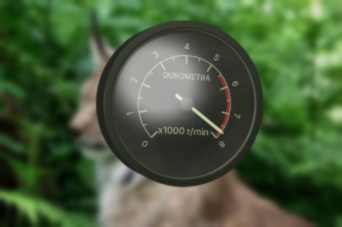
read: 7750 rpm
